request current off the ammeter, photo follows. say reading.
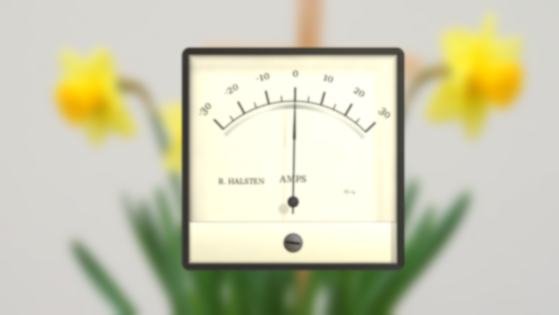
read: 0 A
